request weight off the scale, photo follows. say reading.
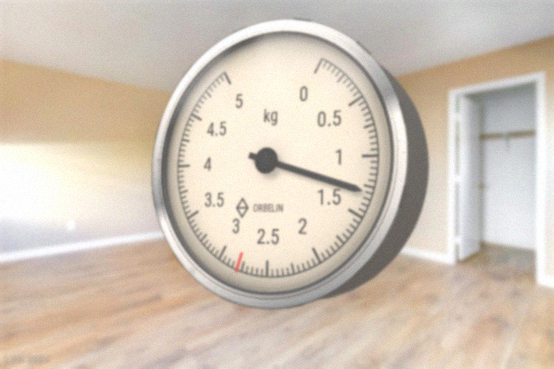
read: 1.3 kg
